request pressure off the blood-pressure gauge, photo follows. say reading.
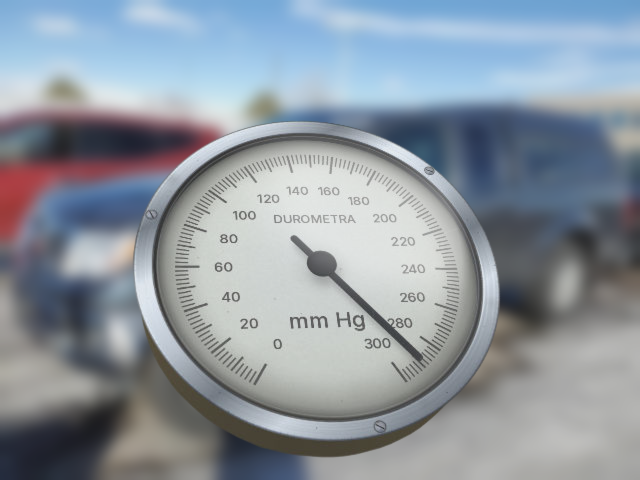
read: 290 mmHg
